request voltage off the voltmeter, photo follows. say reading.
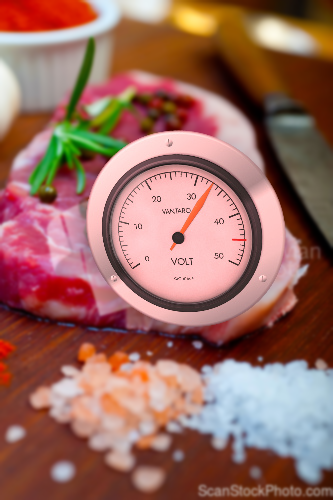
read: 33 V
